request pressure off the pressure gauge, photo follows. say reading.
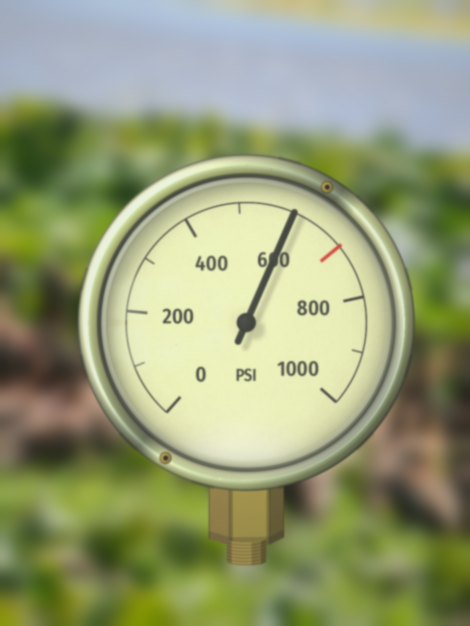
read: 600 psi
